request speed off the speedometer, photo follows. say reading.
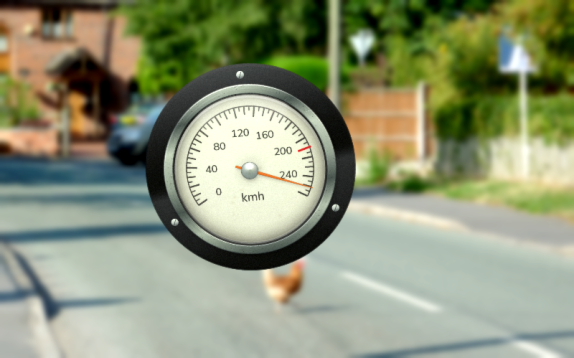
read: 250 km/h
